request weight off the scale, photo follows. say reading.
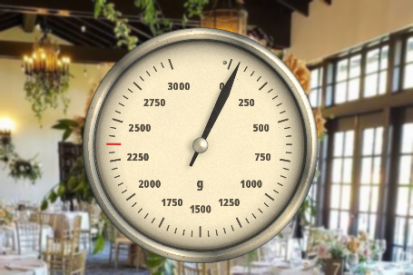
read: 50 g
